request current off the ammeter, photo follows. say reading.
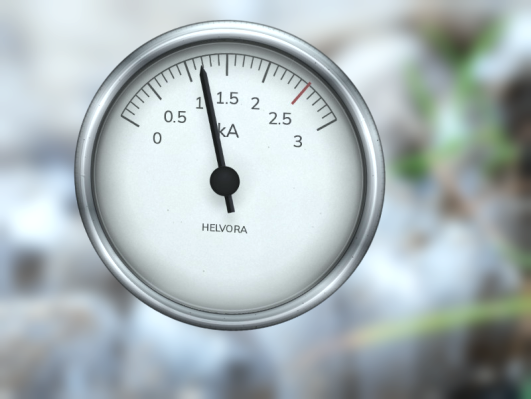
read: 1.2 kA
